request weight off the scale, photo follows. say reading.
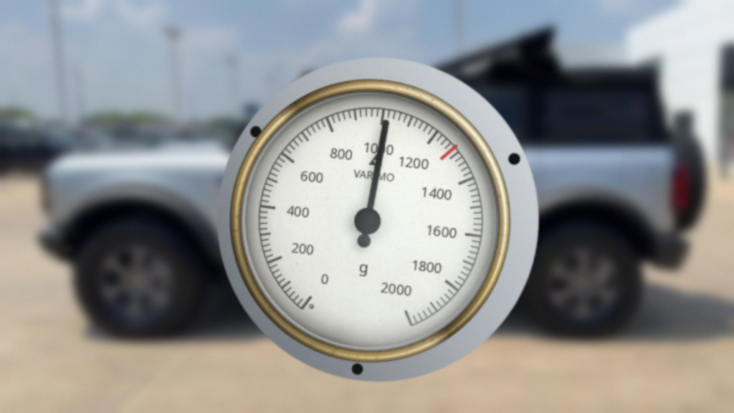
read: 1020 g
